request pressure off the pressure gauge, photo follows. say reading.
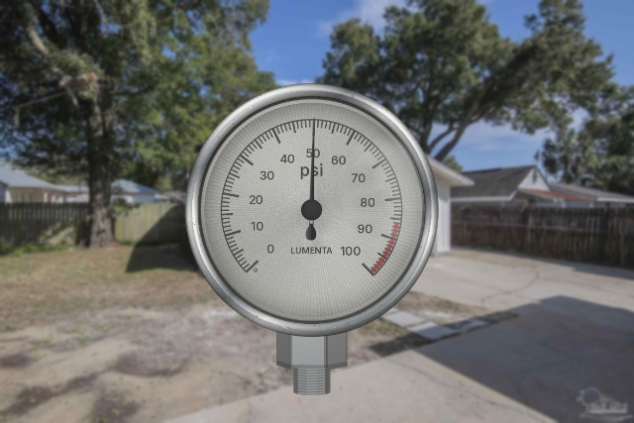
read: 50 psi
